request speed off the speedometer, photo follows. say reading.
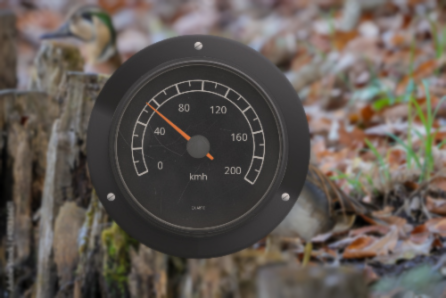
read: 55 km/h
